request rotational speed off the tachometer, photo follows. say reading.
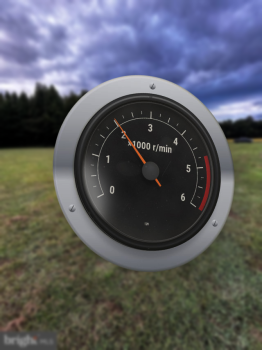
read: 2000 rpm
